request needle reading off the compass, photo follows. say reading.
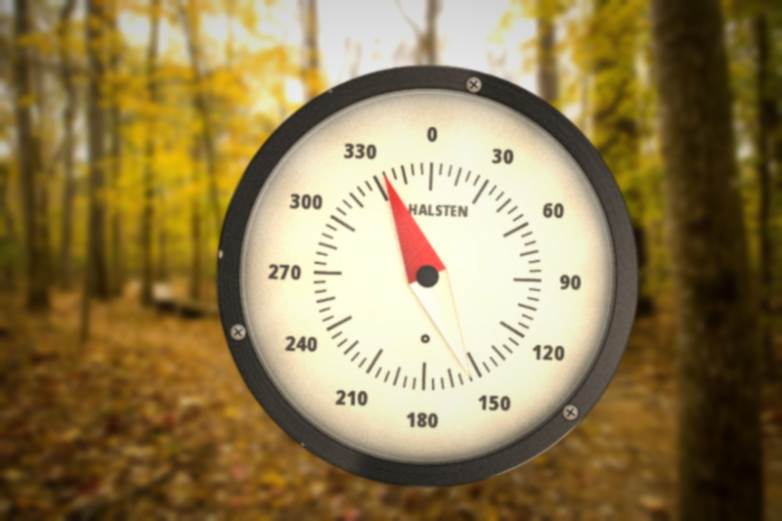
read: 335 °
